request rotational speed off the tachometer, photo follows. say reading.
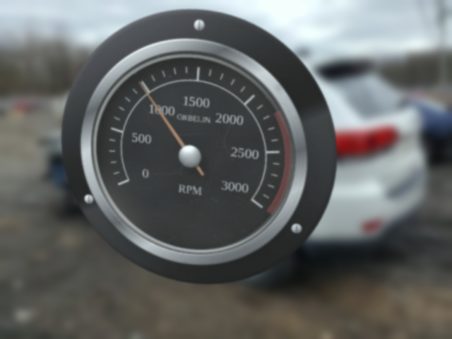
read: 1000 rpm
